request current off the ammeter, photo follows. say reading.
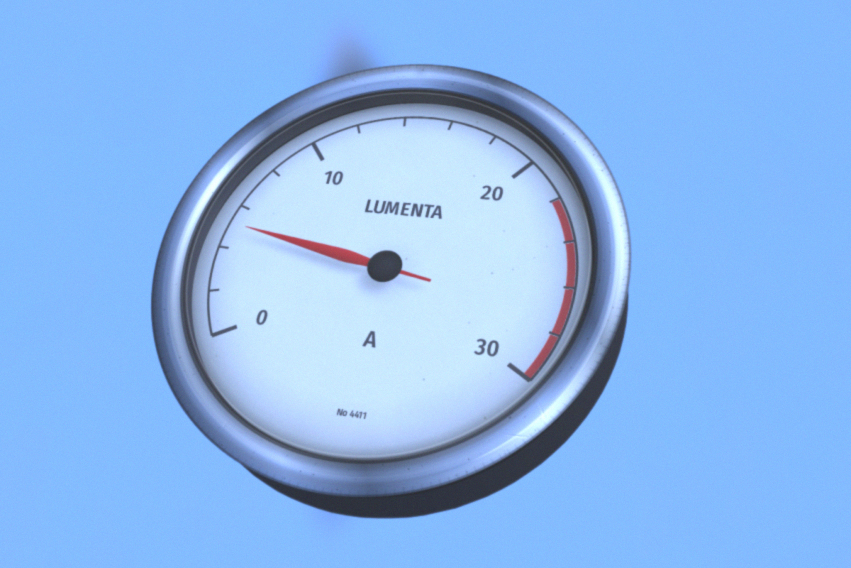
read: 5 A
